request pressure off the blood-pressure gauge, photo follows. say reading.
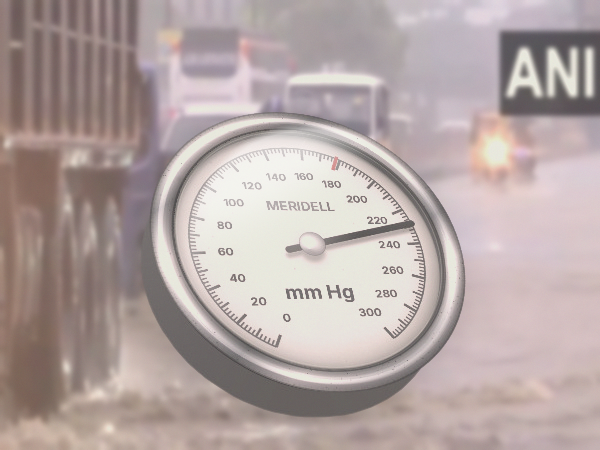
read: 230 mmHg
